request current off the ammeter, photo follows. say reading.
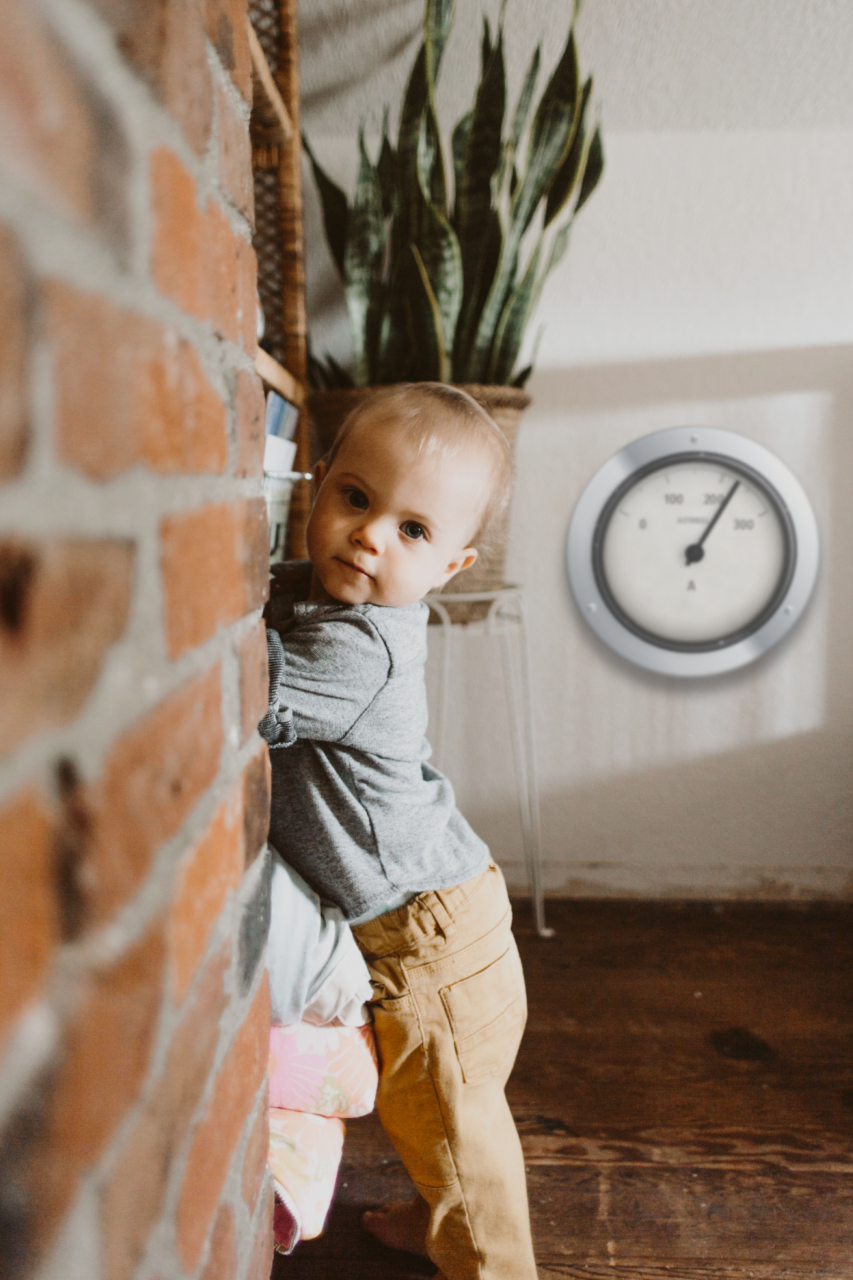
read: 225 A
